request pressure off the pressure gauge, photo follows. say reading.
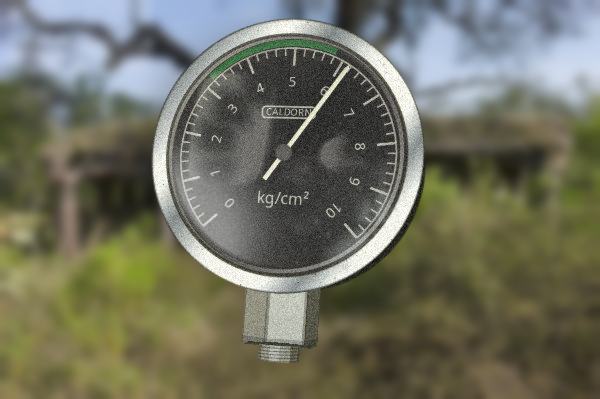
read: 6.2 kg/cm²
